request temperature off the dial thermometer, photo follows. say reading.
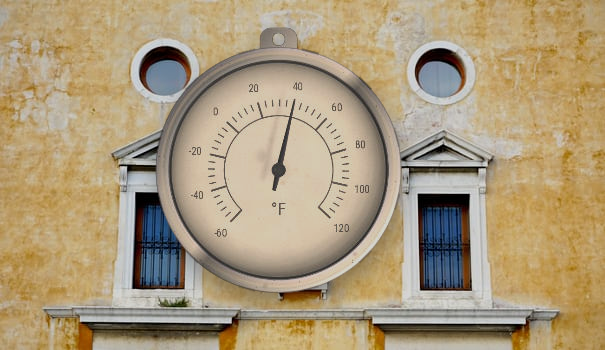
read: 40 °F
